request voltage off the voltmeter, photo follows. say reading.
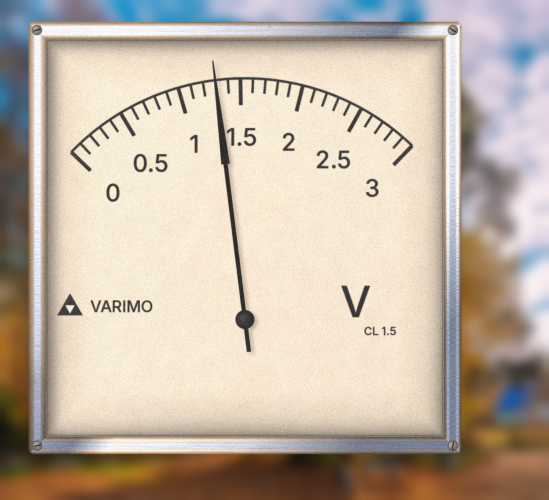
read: 1.3 V
